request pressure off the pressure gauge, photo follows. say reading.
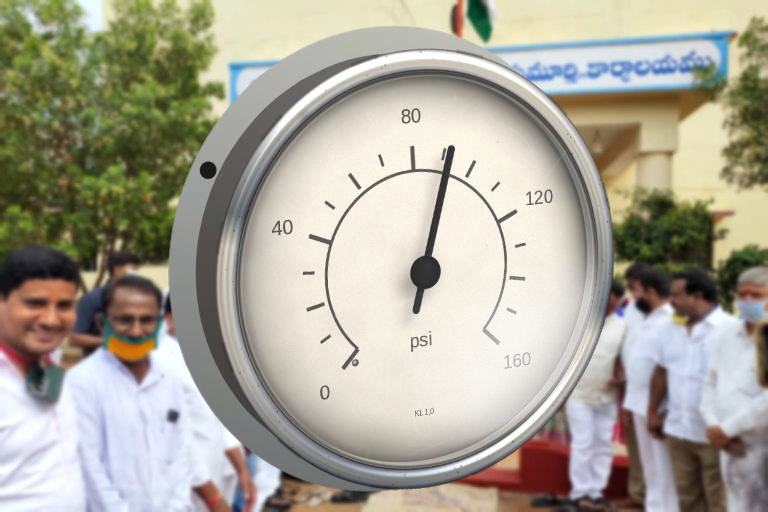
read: 90 psi
